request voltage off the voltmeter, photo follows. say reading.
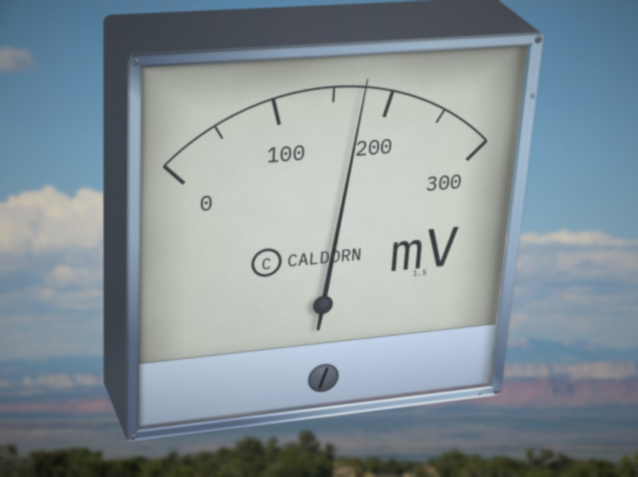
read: 175 mV
